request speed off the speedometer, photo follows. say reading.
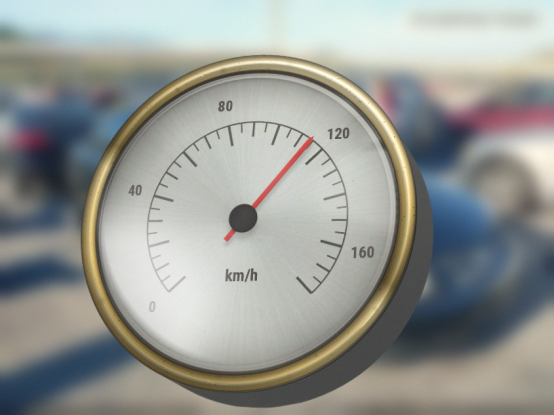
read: 115 km/h
